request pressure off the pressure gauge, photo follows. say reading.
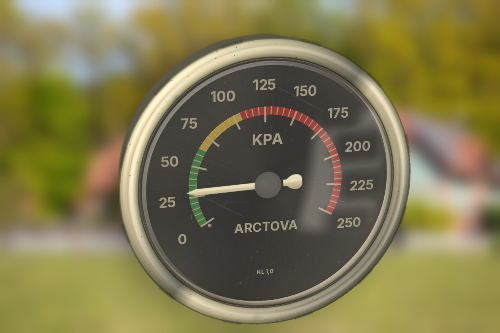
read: 30 kPa
